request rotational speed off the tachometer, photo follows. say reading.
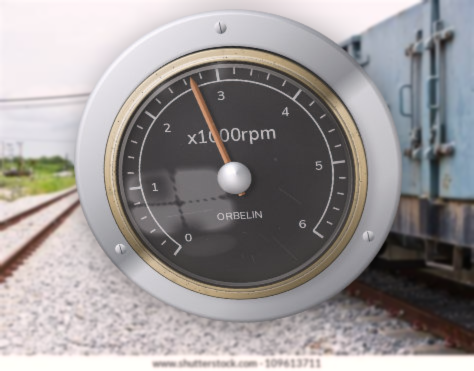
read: 2700 rpm
